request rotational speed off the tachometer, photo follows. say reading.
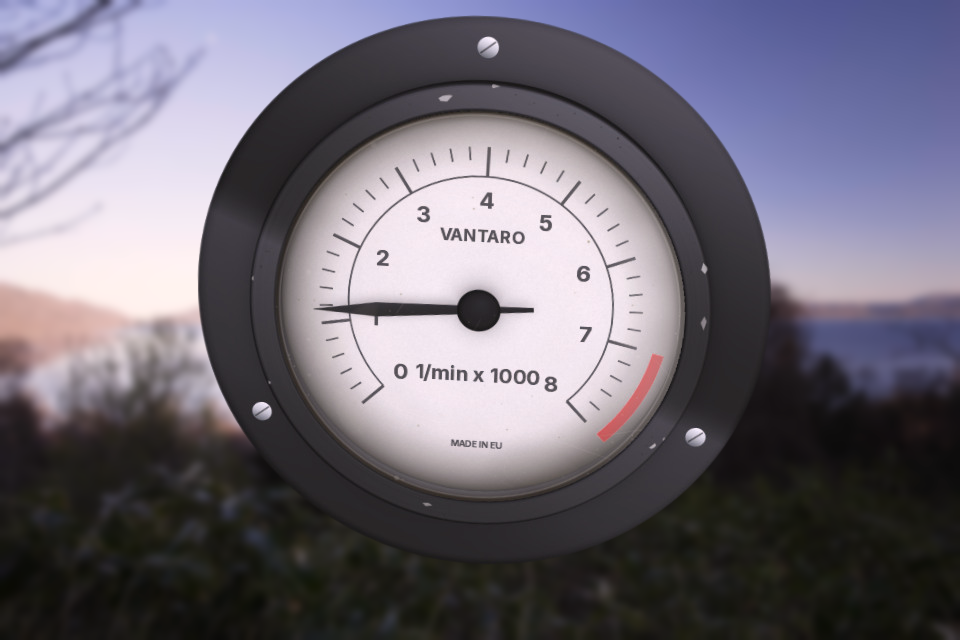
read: 1200 rpm
